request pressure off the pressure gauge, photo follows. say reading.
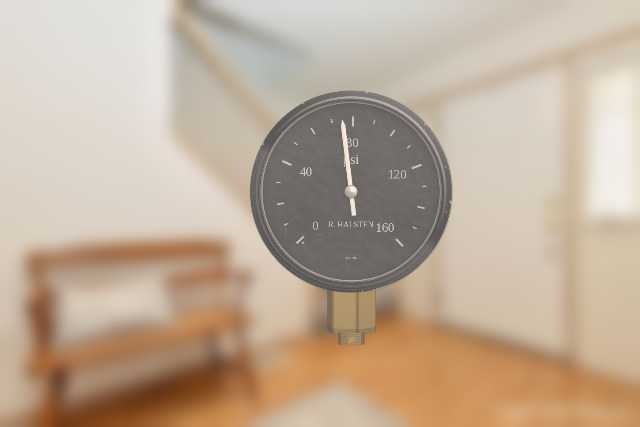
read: 75 psi
